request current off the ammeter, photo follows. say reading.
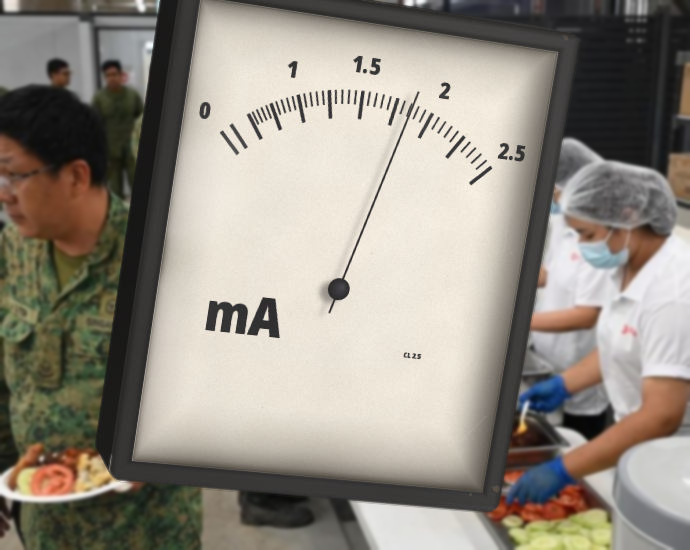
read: 1.85 mA
